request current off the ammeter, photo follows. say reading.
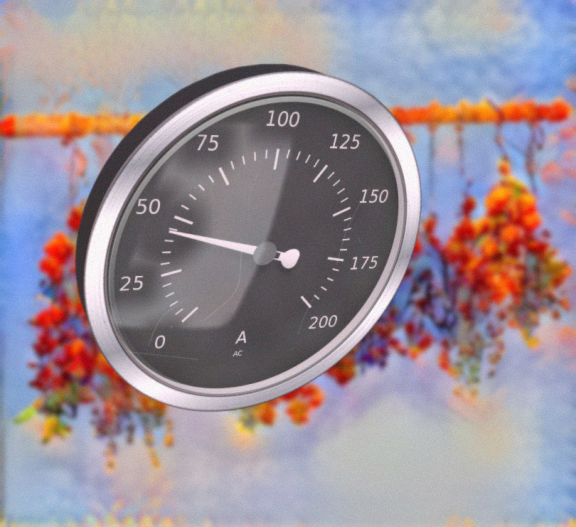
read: 45 A
